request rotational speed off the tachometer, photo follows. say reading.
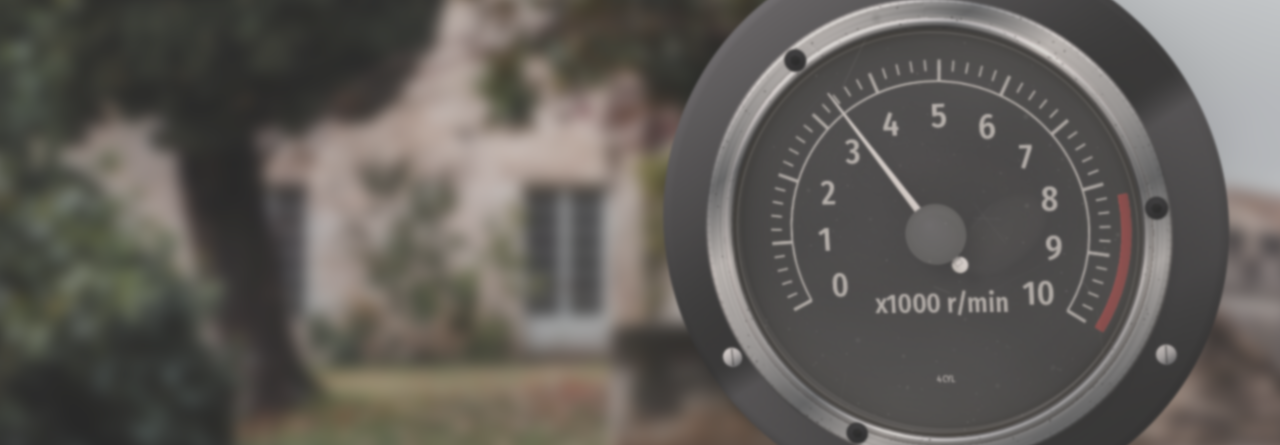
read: 3400 rpm
